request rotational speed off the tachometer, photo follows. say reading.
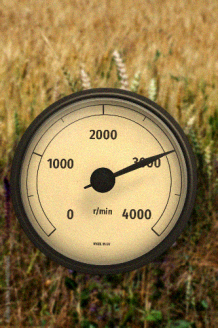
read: 3000 rpm
